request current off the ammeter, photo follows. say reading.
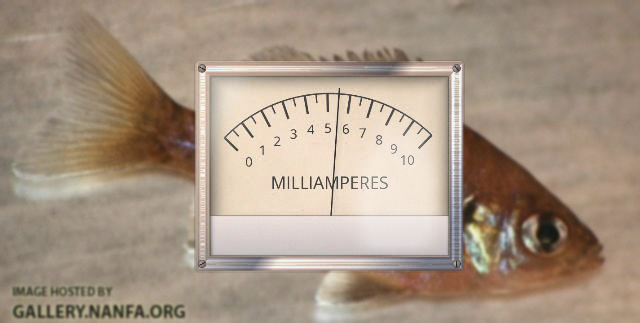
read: 5.5 mA
